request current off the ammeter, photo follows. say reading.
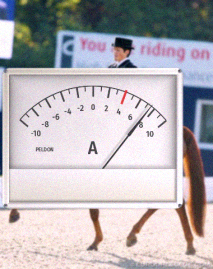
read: 7.5 A
